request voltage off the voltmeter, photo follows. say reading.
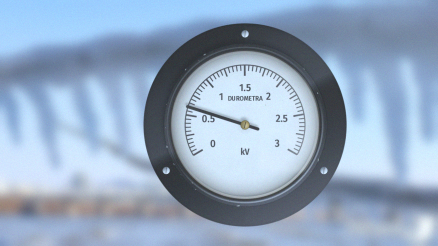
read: 0.6 kV
